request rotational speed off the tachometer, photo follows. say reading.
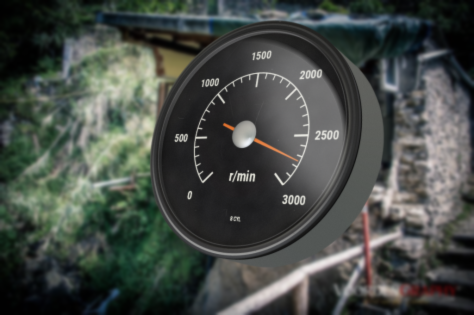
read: 2750 rpm
